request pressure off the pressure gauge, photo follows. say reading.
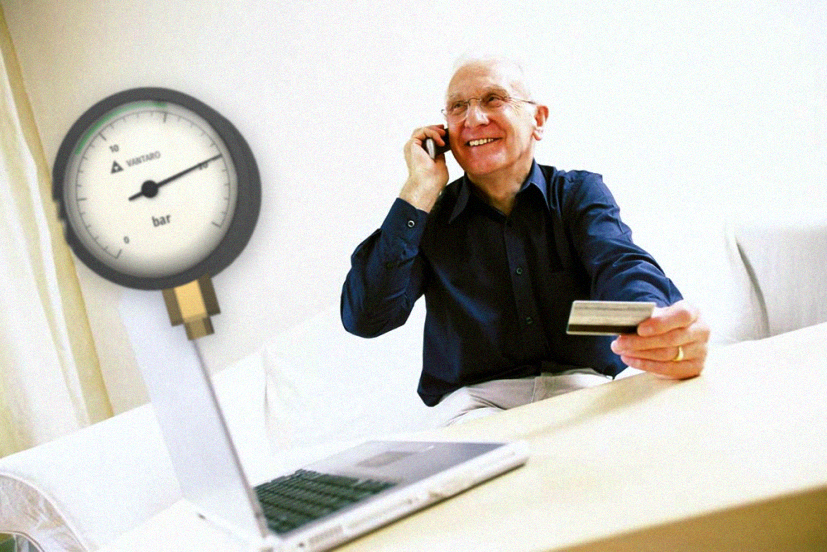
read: 20 bar
